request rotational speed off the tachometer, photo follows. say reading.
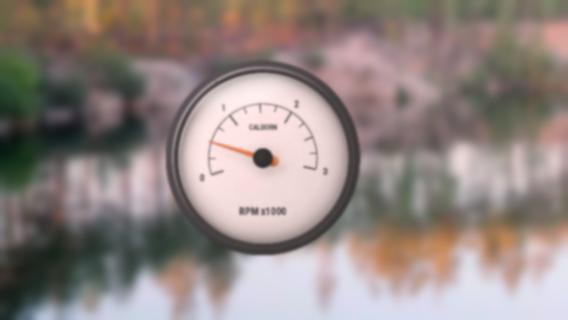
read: 500 rpm
